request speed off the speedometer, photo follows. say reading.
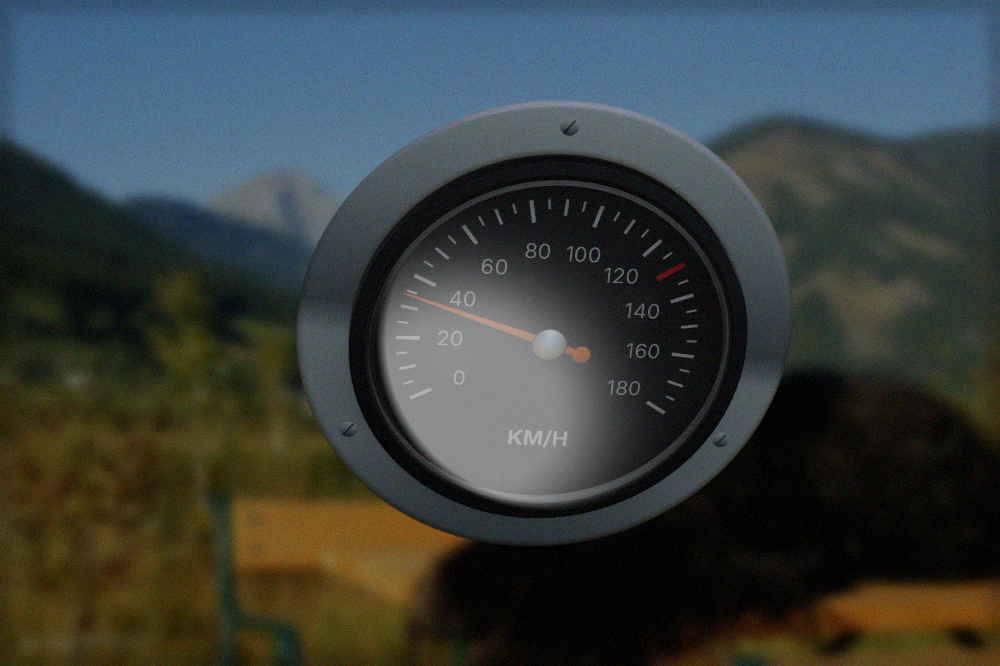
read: 35 km/h
